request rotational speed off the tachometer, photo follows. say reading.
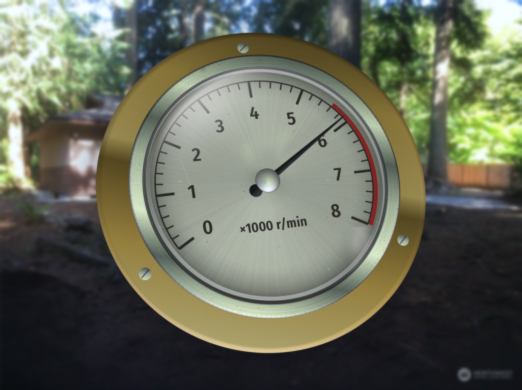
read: 5900 rpm
